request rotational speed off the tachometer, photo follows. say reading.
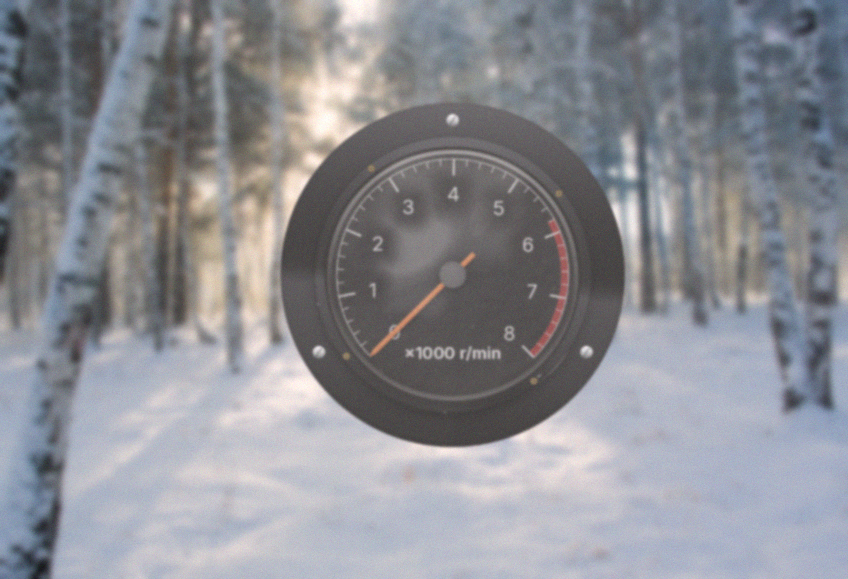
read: 0 rpm
